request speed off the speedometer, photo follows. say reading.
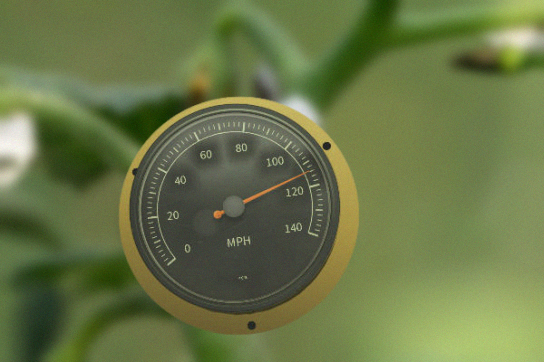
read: 114 mph
